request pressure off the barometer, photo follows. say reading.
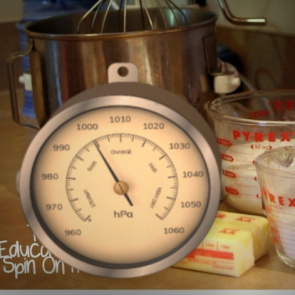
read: 1000 hPa
